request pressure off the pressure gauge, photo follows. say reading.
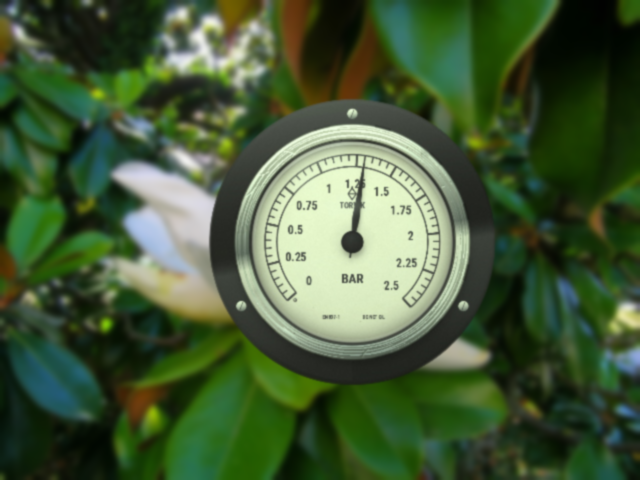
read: 1.3 bar
